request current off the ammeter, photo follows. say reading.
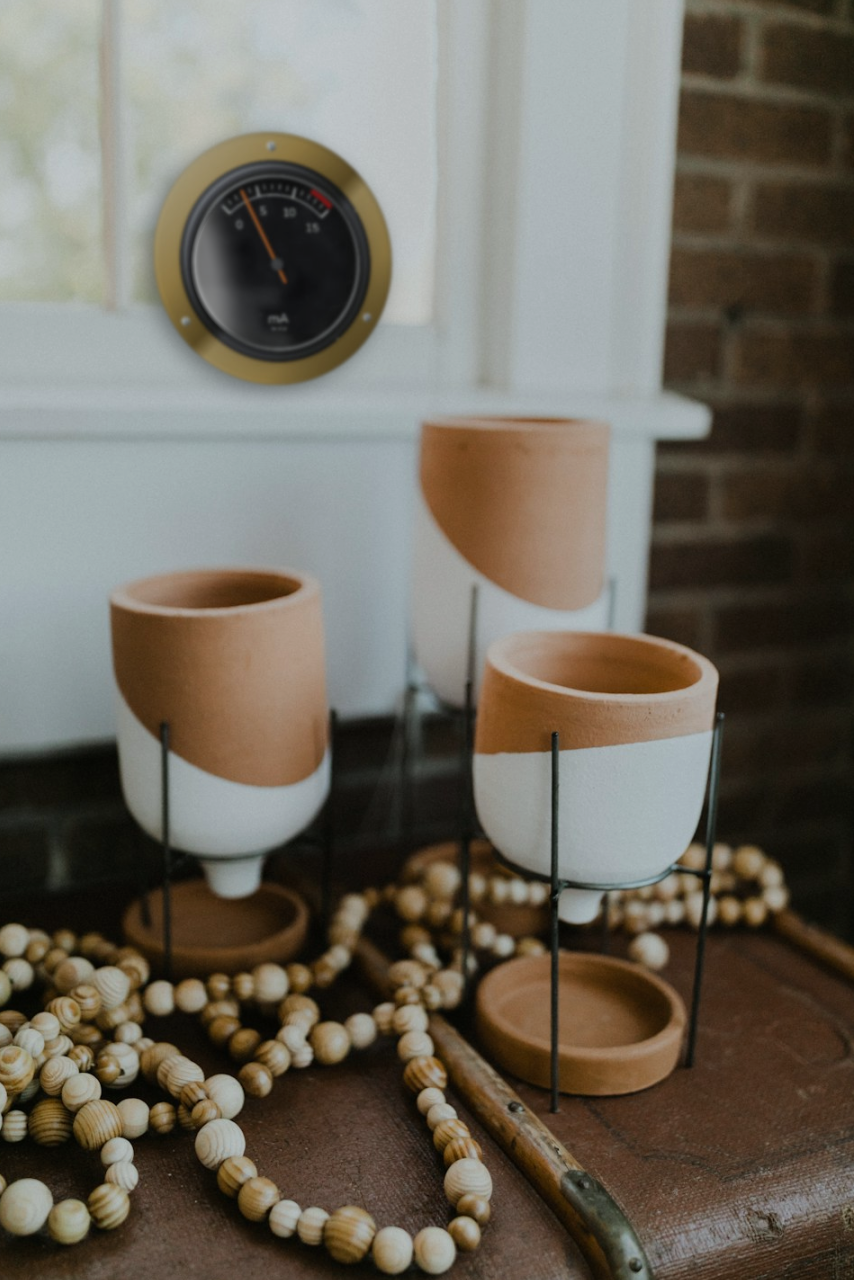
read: 3 mA
